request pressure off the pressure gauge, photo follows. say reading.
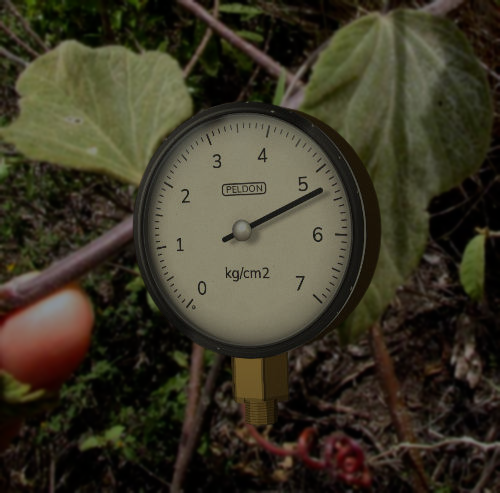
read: 5.3 kg/cm²
